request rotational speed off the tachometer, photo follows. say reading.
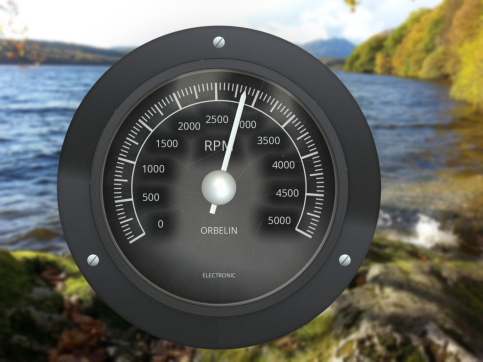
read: 2850 rpm
